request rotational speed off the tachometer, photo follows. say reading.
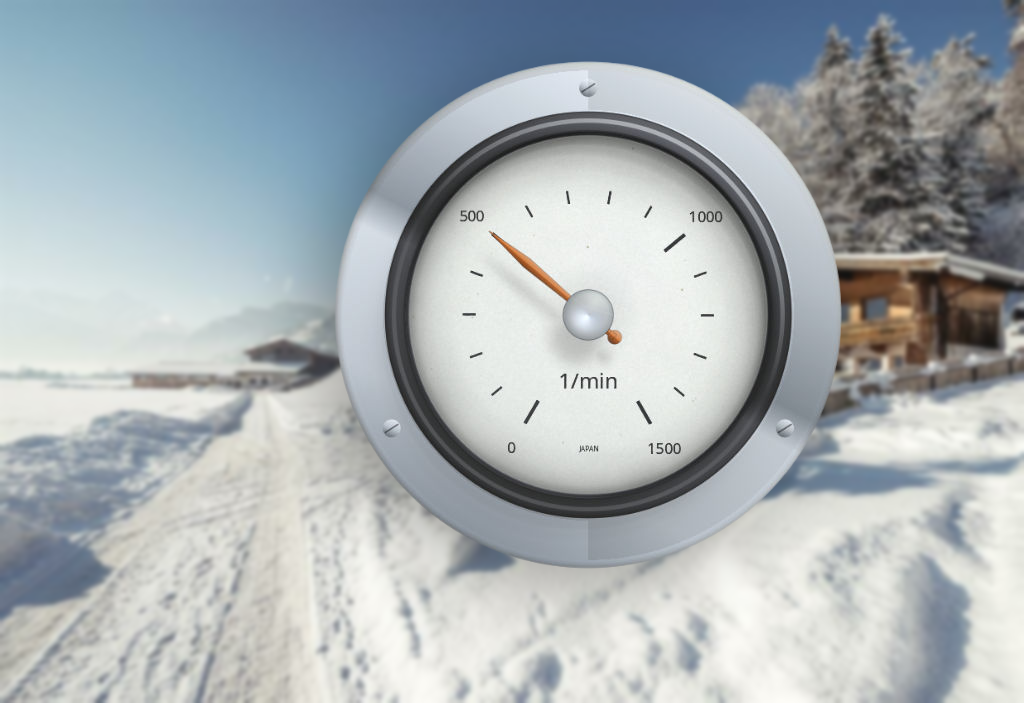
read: 500 rpm
